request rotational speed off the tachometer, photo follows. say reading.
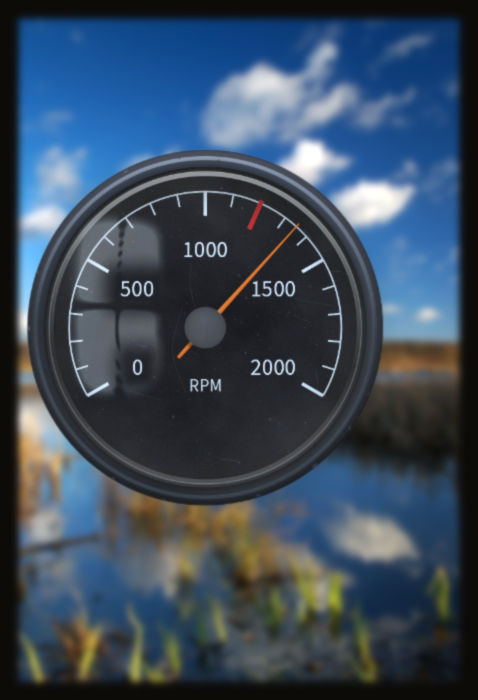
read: 1350 rpm
